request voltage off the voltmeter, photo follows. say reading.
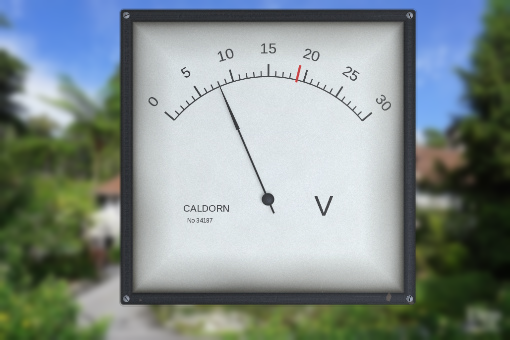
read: 8 V
